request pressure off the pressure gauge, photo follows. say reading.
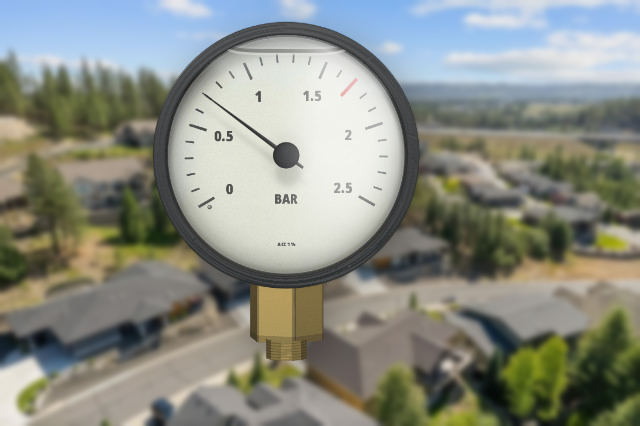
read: 0.7 bar
